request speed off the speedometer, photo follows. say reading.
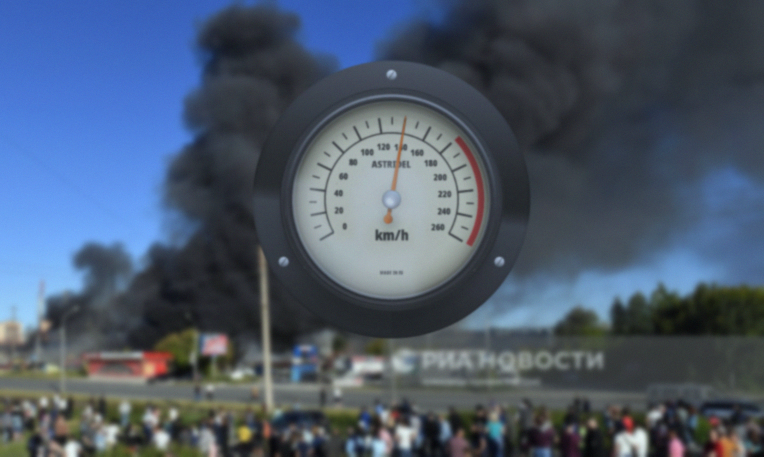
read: 140 km/h
